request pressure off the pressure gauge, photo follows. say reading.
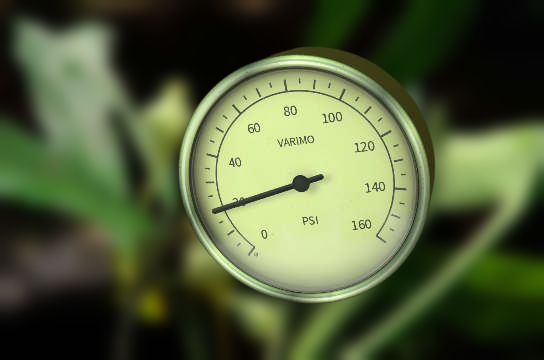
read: 20 psi
